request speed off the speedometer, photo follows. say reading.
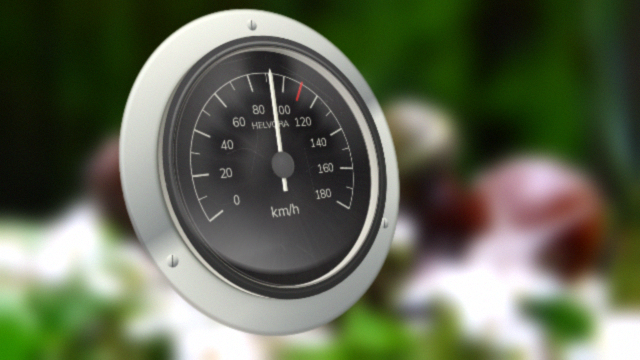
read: 90 km/h
